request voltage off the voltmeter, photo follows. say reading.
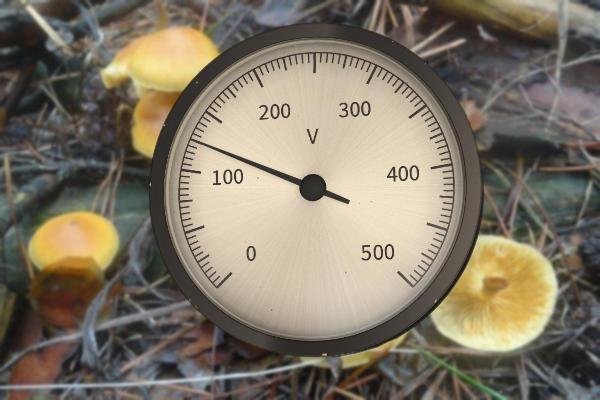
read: 125 V
